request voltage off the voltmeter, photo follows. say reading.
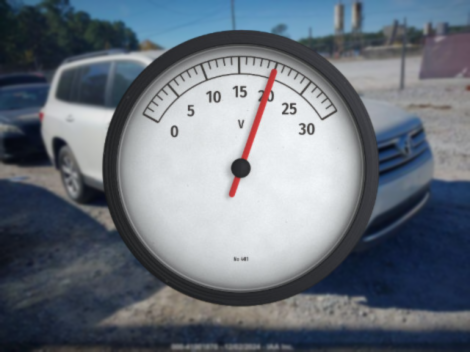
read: 20 V
